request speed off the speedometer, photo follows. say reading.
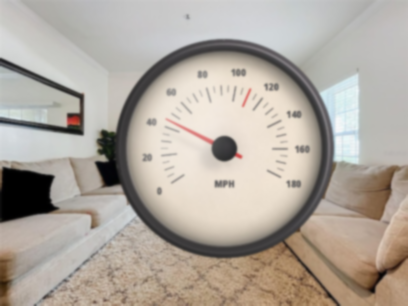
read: 45 mph
